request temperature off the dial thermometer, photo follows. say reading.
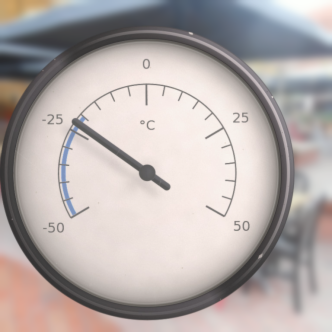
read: -22.5 °C
